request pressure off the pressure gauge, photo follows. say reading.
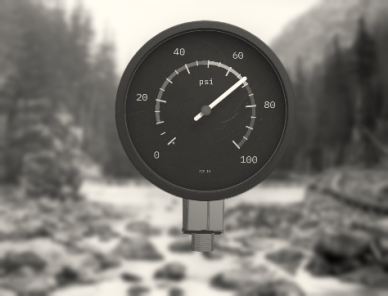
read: 67.5 psi
